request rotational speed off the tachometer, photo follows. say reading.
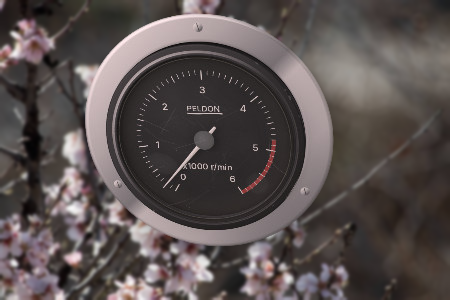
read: 200 rpm
